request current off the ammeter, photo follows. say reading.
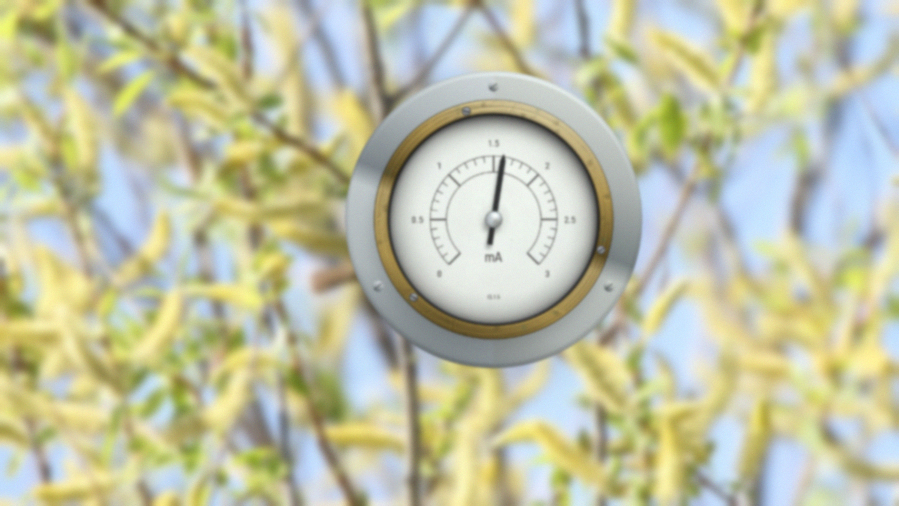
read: 1.6 mA
